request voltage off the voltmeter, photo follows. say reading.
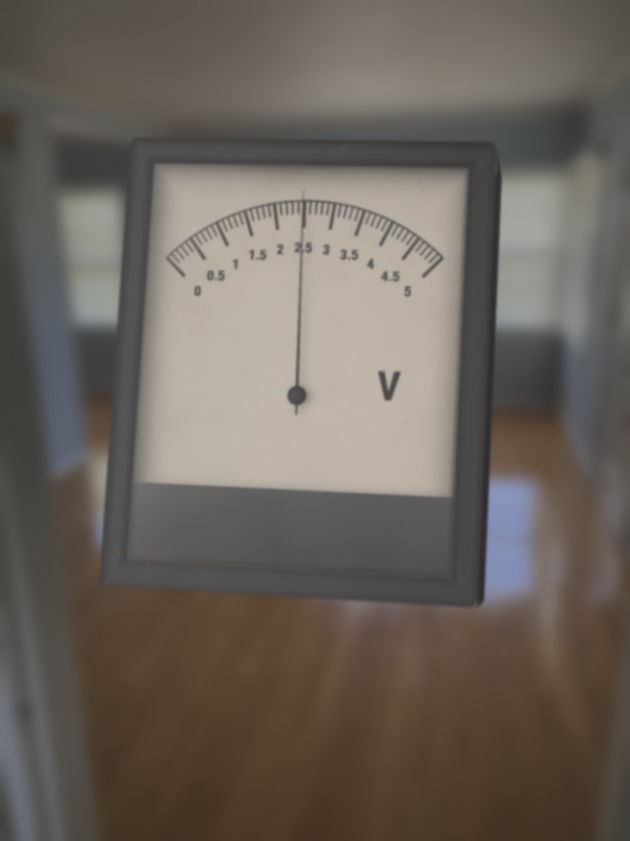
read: 2.5 V
